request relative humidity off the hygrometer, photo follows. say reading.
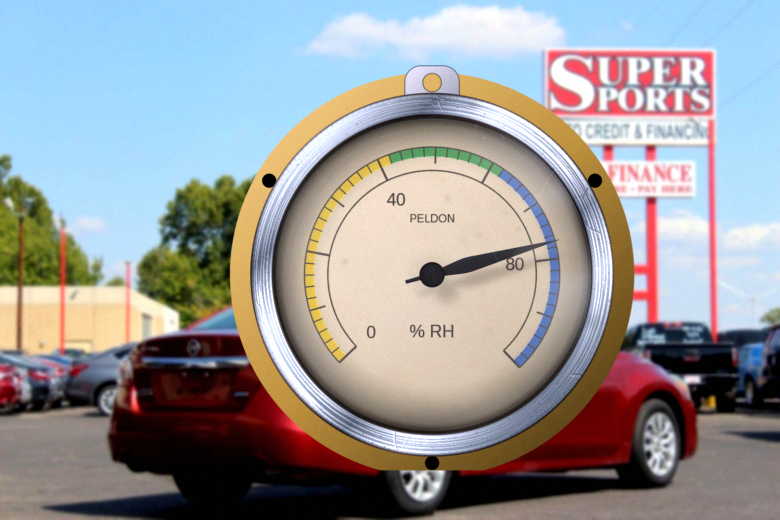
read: 77 %
